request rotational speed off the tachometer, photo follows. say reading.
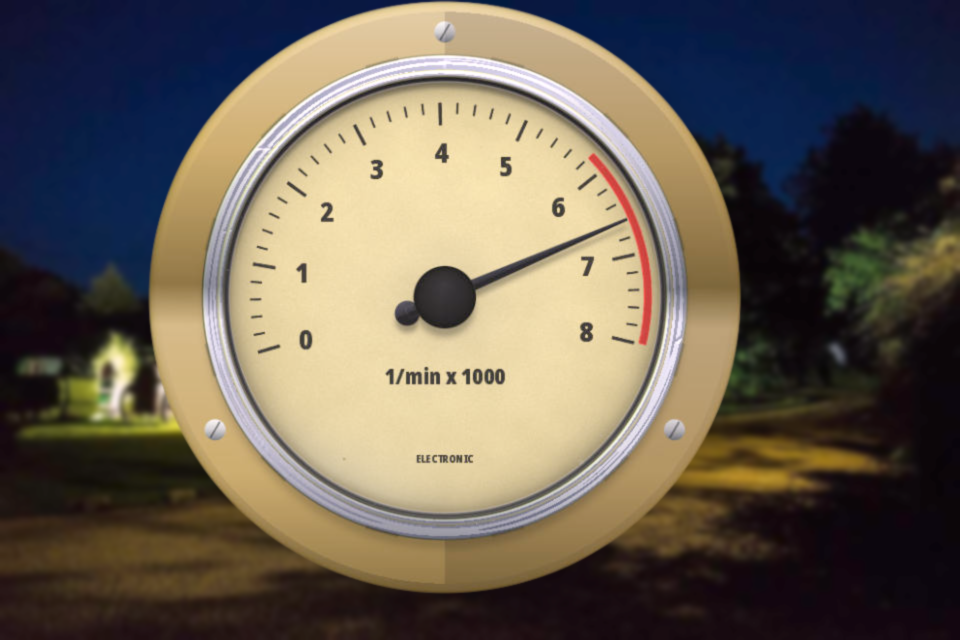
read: 6600 rpm
